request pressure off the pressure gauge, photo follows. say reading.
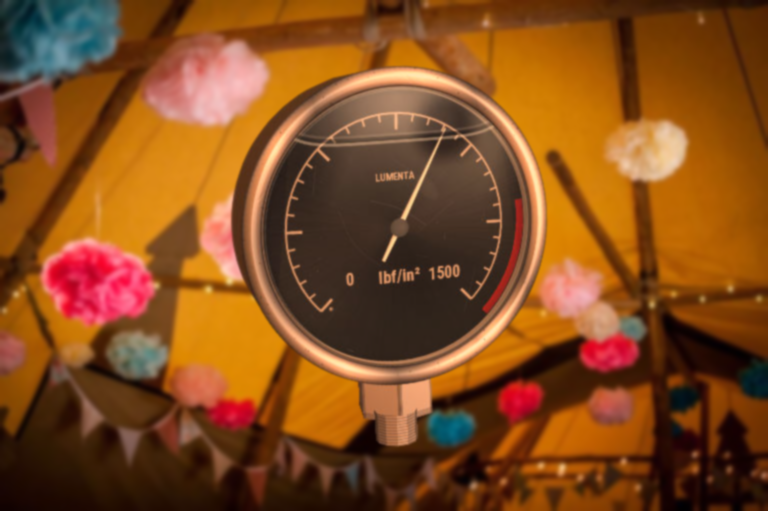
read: 900 psi
